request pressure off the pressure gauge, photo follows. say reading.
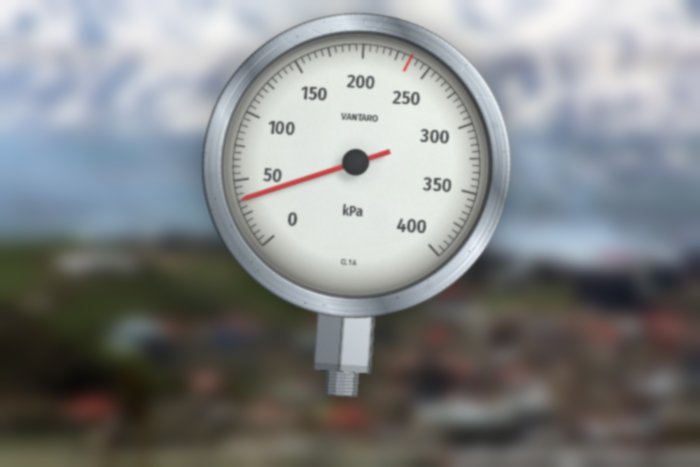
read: 35 kPa
